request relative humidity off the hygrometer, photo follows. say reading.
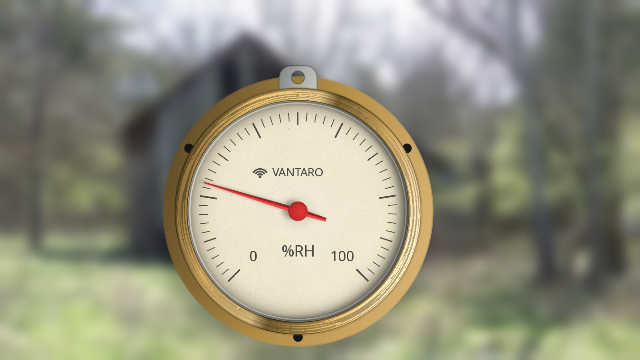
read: 23 %
